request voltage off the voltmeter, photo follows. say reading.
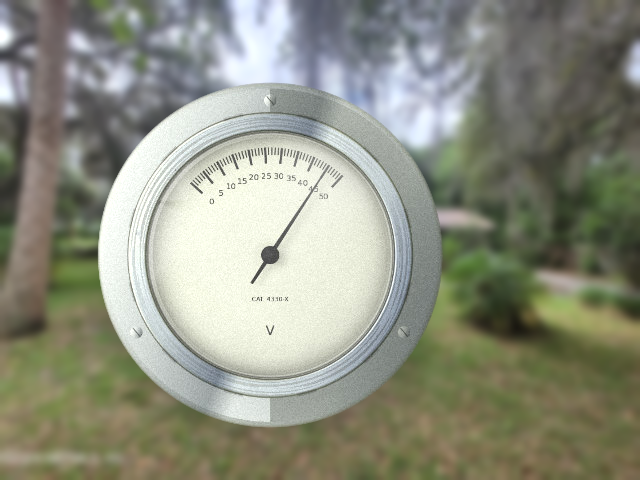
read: 45 V
